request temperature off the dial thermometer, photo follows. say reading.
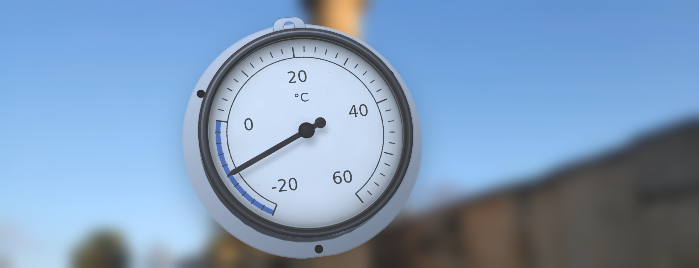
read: -10 °C
